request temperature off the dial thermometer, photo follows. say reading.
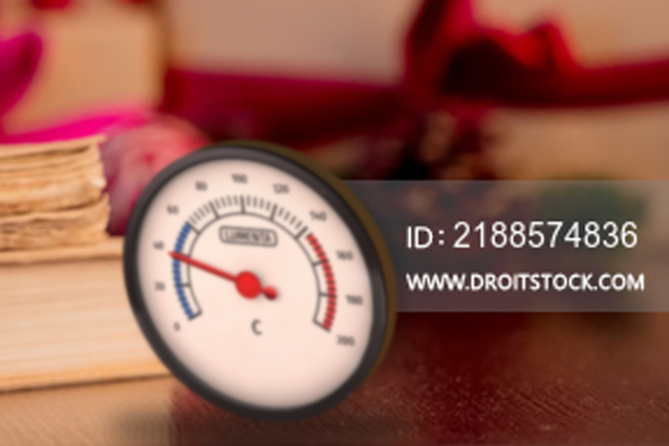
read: 40 °C
